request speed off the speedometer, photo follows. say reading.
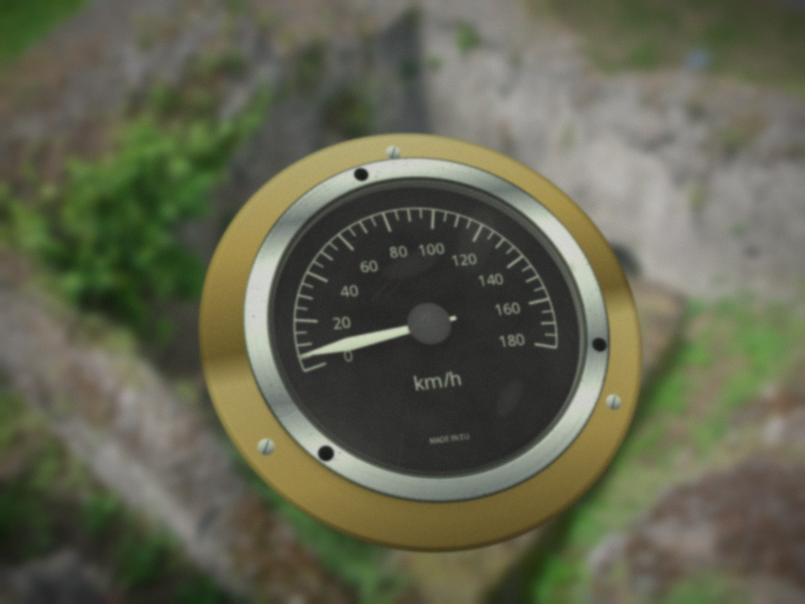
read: 5 km/h
